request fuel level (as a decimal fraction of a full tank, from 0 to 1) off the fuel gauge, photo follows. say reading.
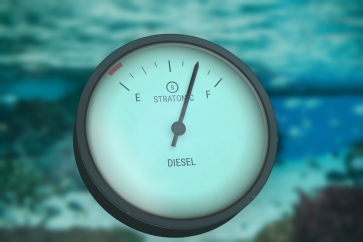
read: 0.75
